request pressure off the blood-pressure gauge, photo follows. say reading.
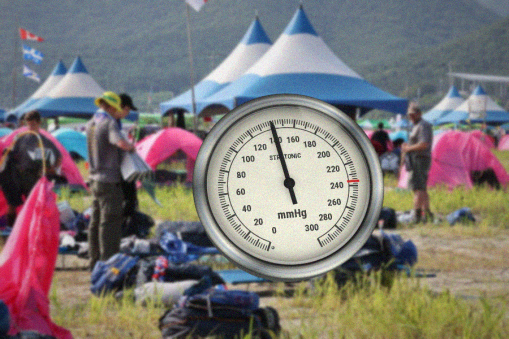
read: 140 mmHg
